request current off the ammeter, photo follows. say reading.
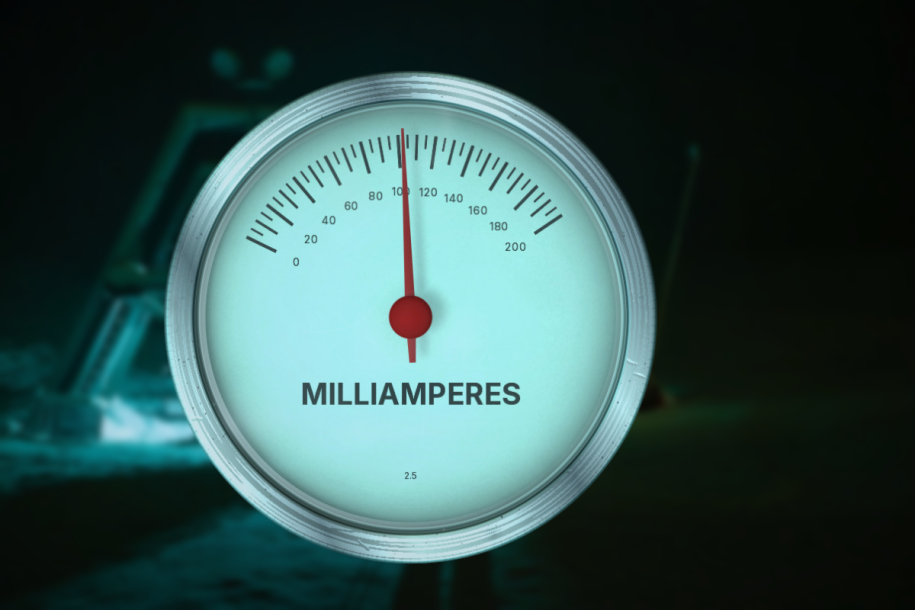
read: 102.5 mA
